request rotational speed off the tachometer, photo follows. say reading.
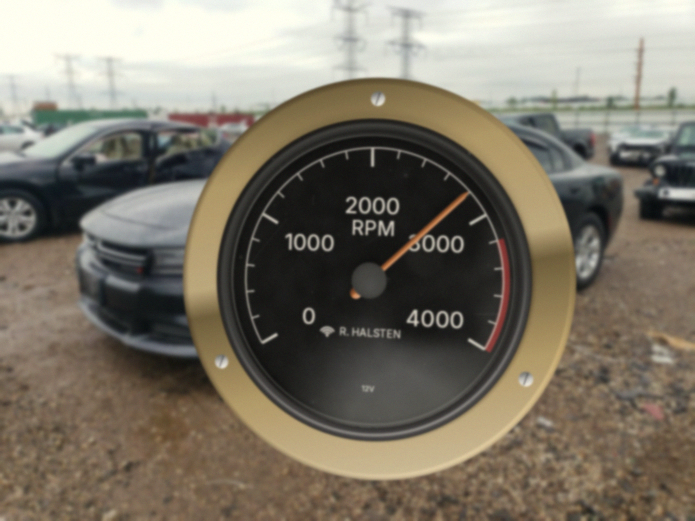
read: 2800 rpm
